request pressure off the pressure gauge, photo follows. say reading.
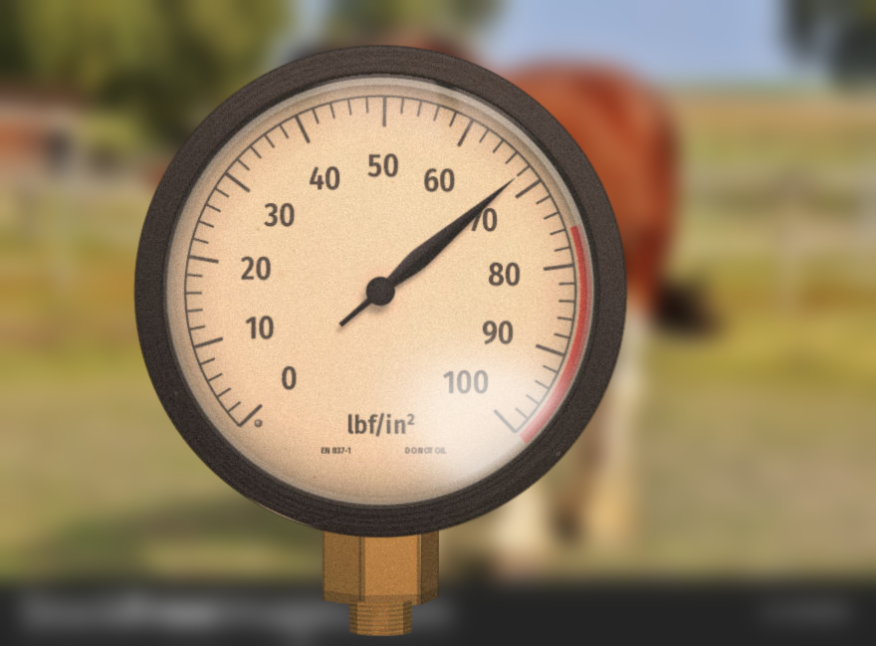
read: 68 psi
